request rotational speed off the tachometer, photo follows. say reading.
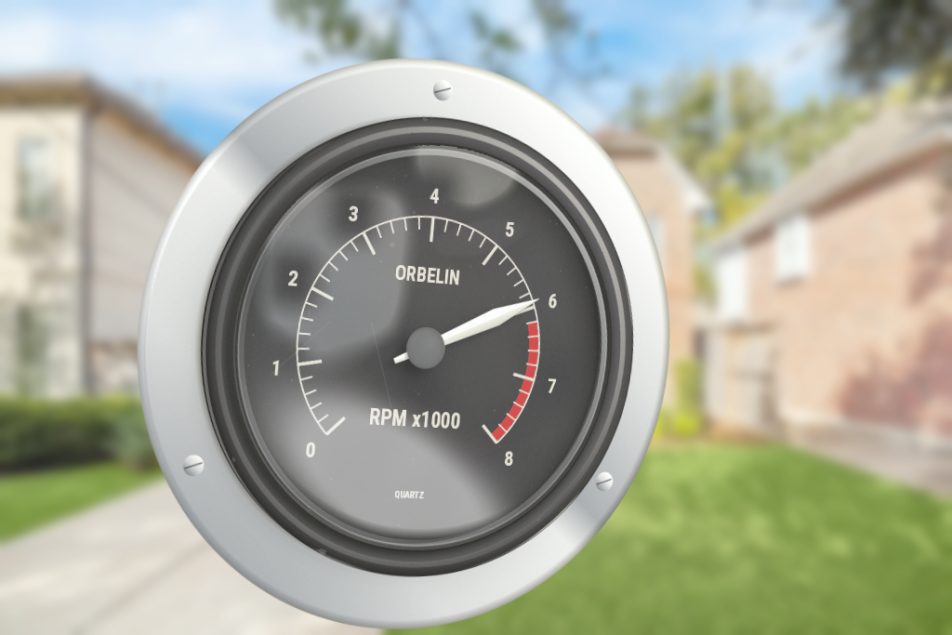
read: 5900 rpm
